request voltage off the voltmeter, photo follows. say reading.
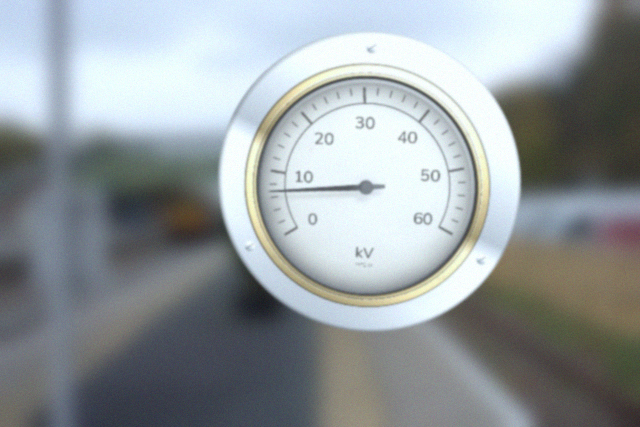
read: 7 kV
